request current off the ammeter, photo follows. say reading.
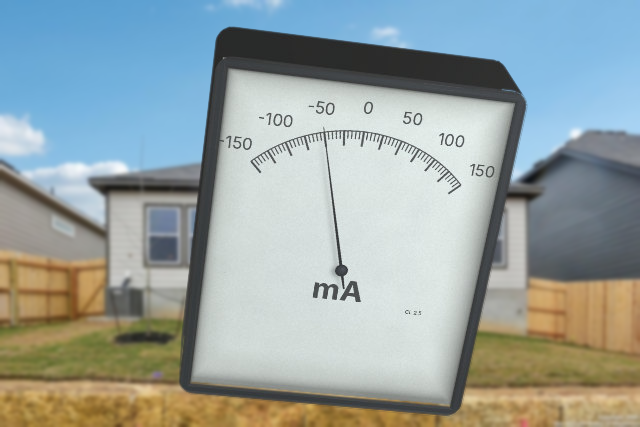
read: -50 mA
